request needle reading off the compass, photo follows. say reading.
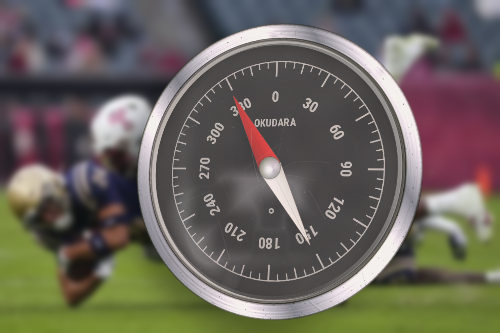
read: 330 °
